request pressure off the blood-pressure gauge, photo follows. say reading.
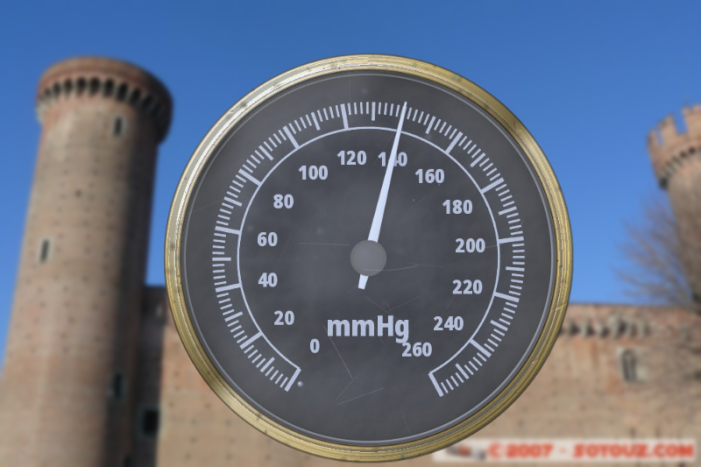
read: 140 mmHg
